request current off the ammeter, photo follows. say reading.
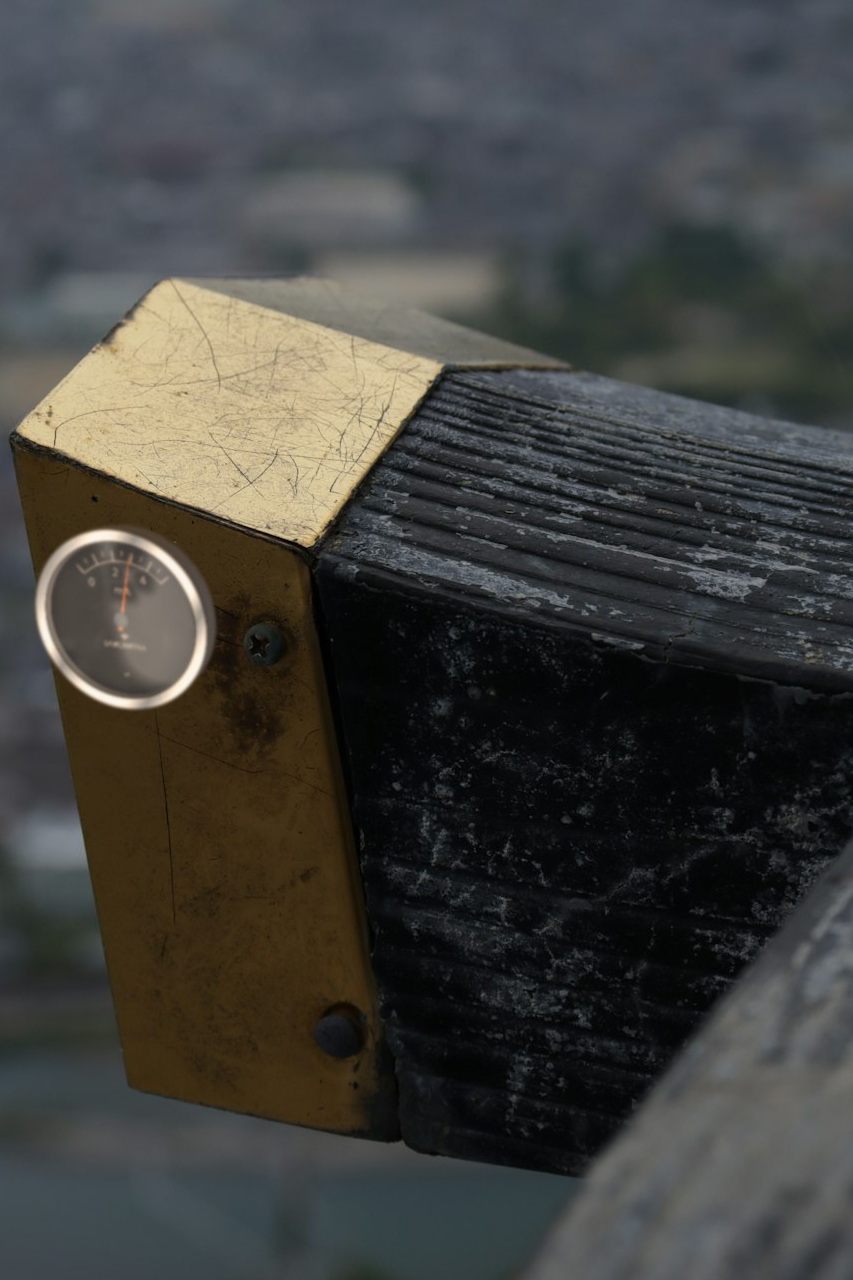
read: 3 mA
